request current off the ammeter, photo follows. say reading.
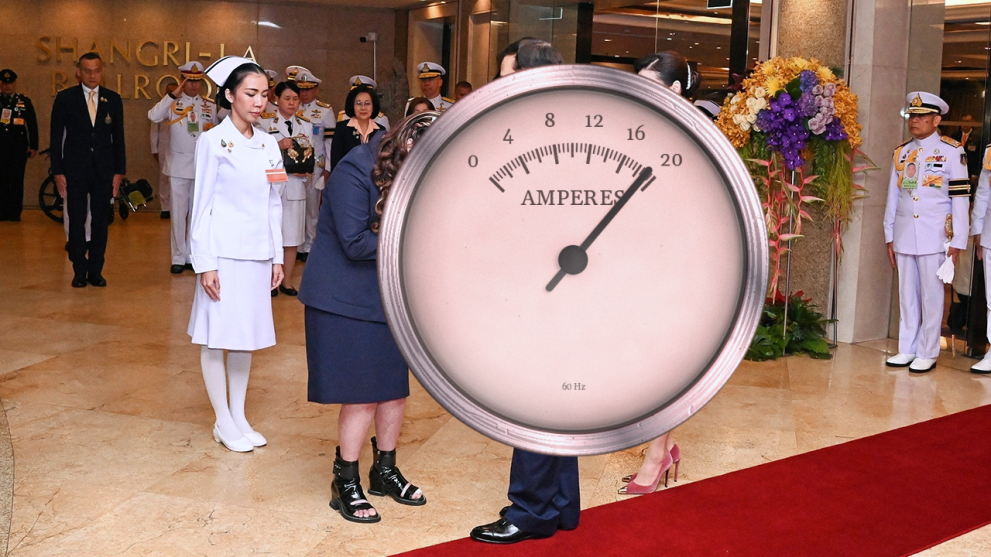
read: 19 A
